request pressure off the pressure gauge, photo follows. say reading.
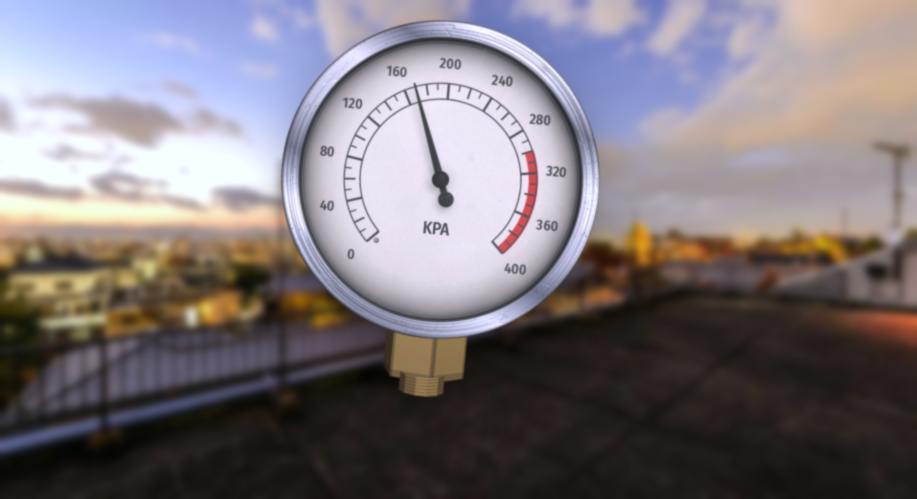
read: 170 kPa
